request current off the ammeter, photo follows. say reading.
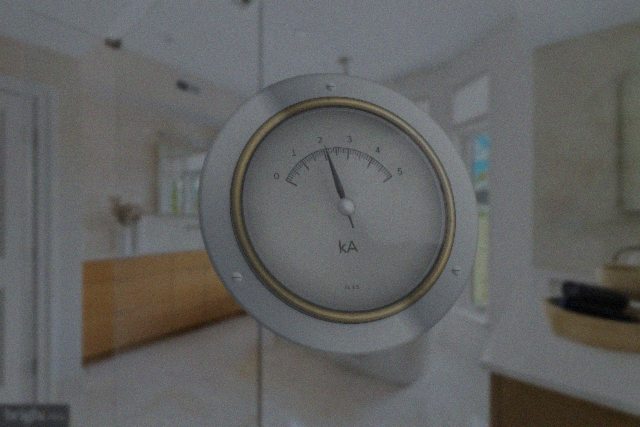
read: 2 kA
